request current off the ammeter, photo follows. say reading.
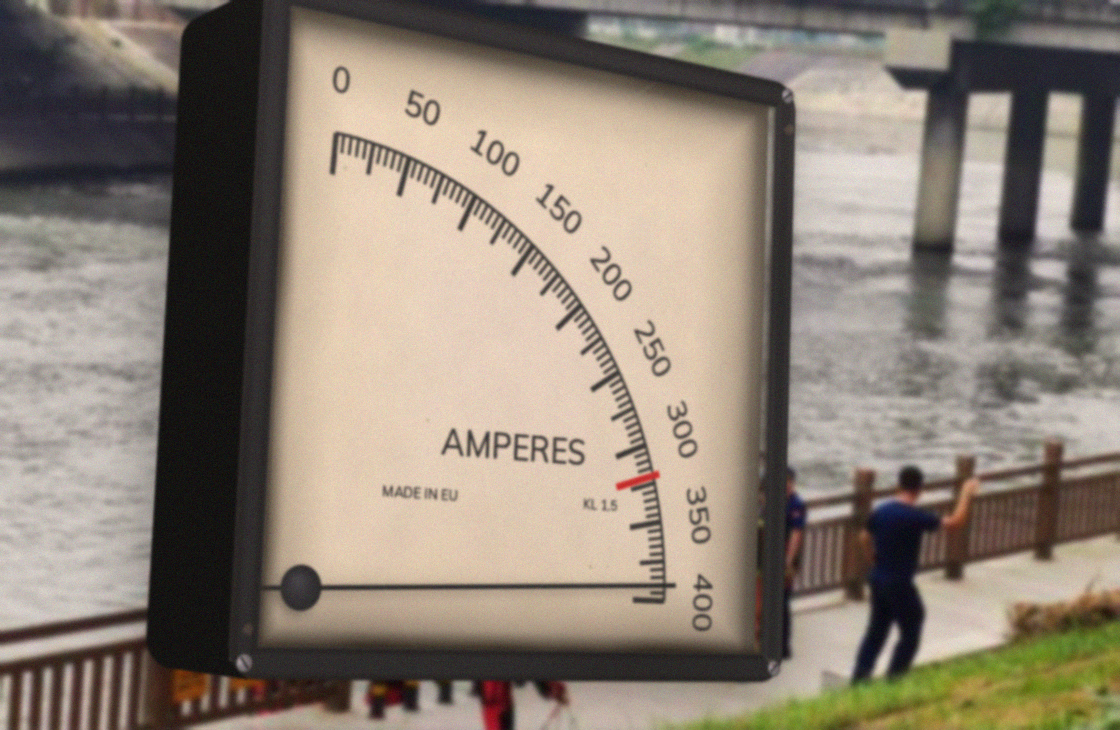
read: 390 A
